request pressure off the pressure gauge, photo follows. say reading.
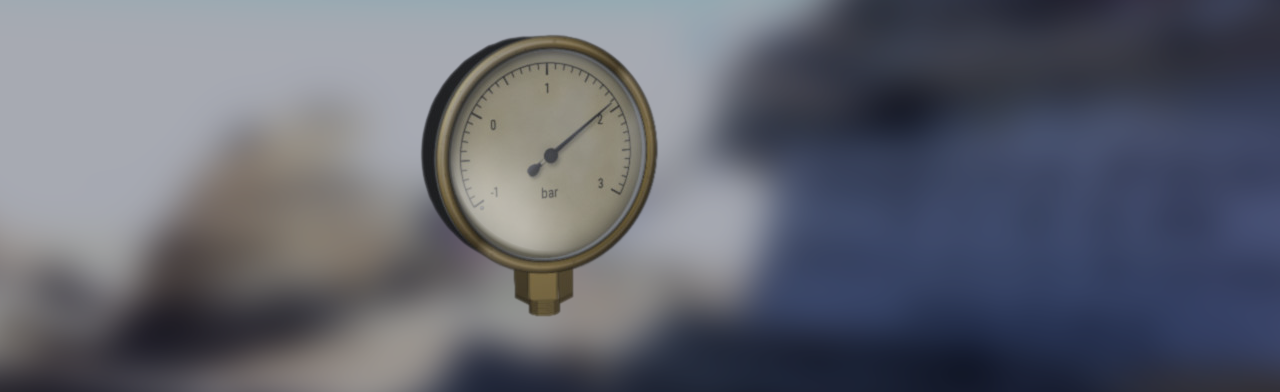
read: 1.9 bar
